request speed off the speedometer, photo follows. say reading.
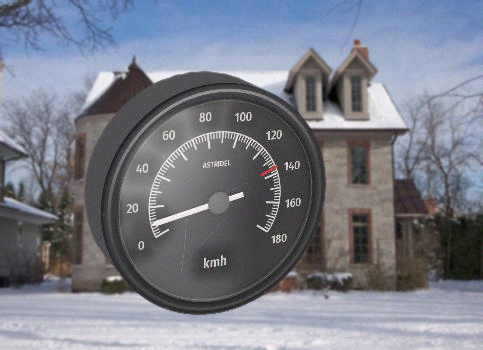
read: 10 km/h
